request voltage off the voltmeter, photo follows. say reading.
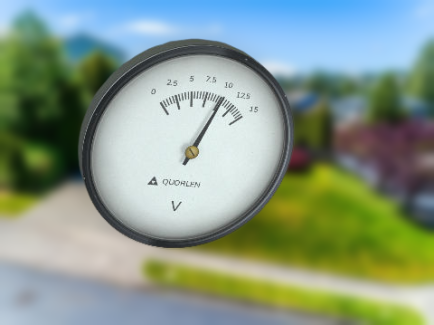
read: 10 V
